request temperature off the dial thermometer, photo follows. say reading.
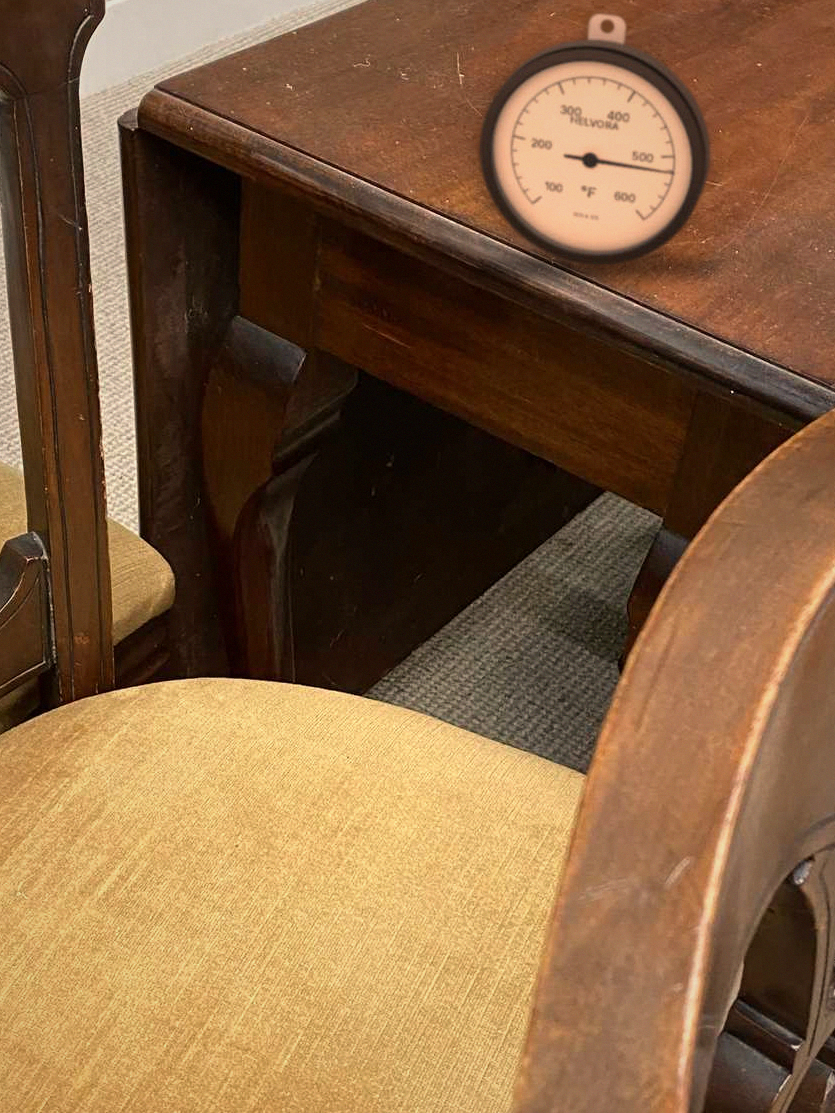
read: 520 °F
